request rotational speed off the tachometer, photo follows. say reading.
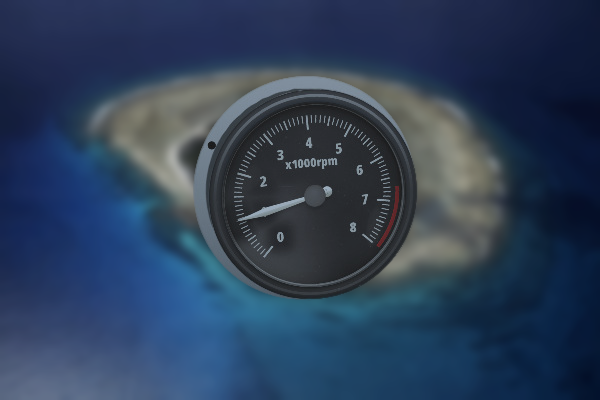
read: 1000 rpm
